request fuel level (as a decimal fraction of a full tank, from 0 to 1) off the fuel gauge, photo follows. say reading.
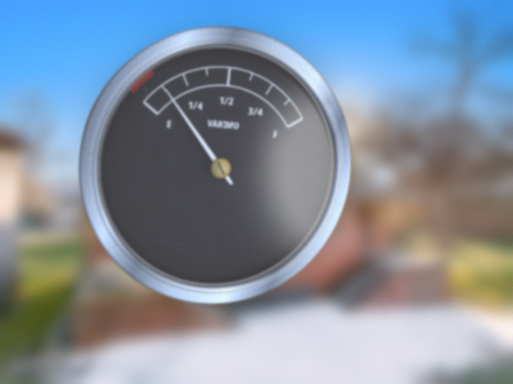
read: 0.125
